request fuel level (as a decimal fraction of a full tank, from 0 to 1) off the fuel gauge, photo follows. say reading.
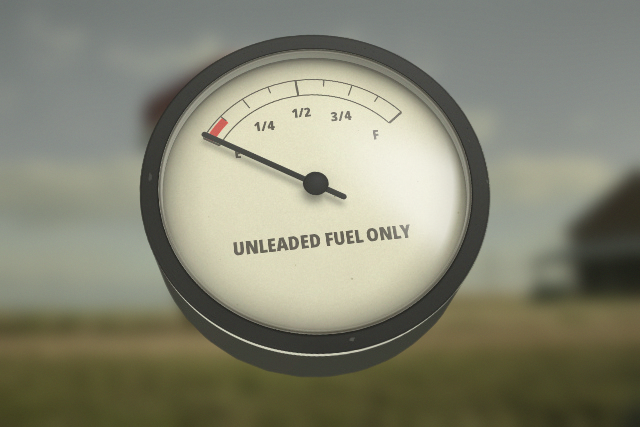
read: 0
